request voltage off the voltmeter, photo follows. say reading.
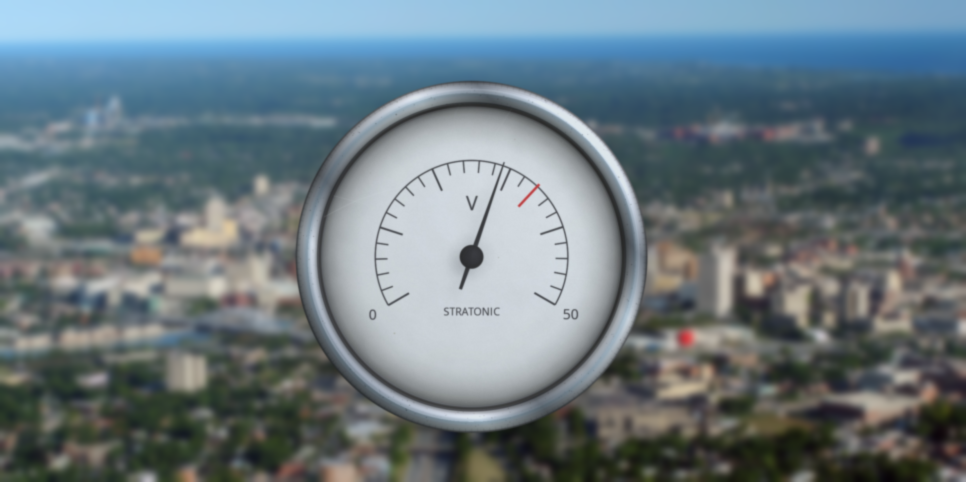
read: 29 V
